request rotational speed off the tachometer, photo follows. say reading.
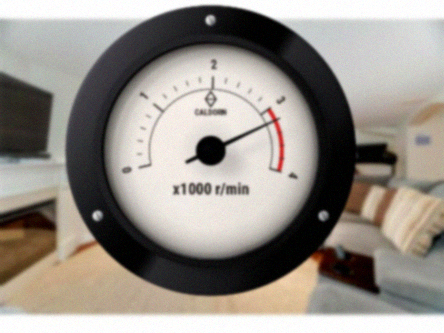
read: 3200 rpm
